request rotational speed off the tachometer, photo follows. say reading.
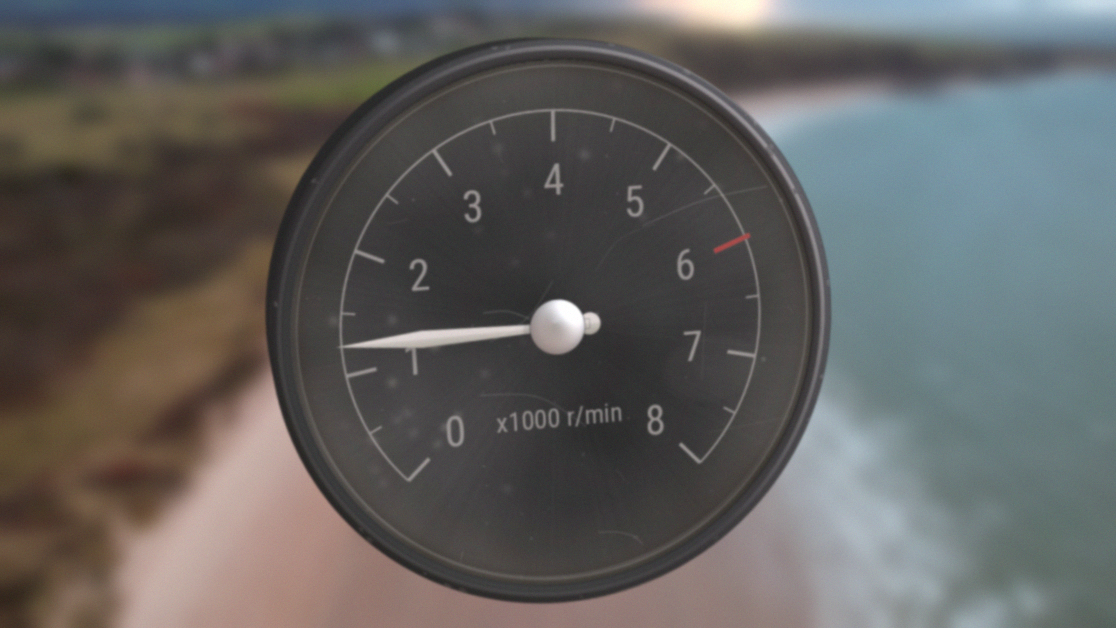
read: 1250 rpm
